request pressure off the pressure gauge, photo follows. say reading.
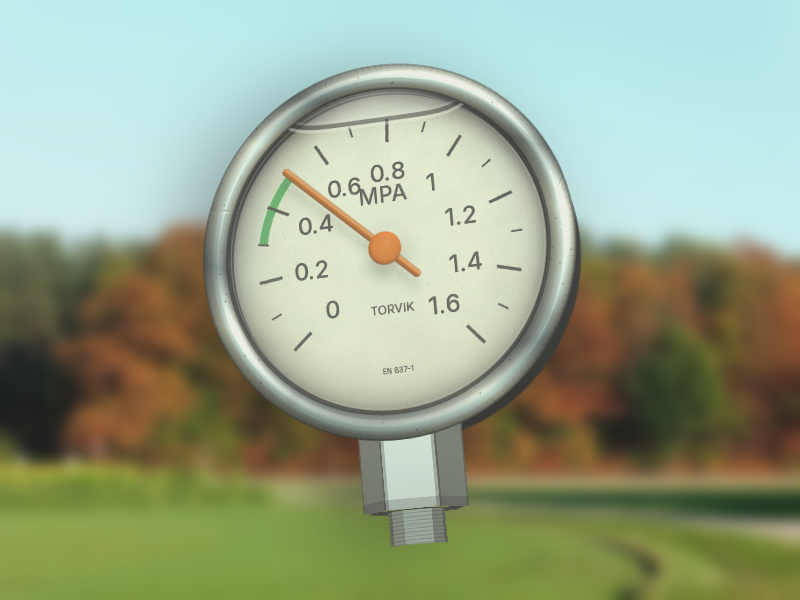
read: 0.5 MPa
